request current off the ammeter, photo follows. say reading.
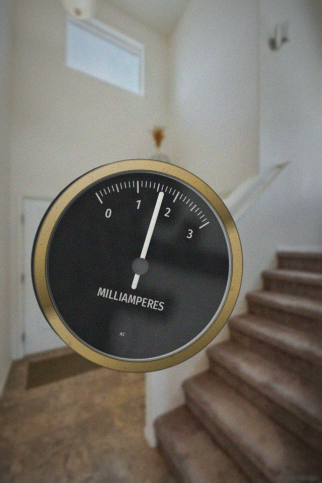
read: 1.6 mA
